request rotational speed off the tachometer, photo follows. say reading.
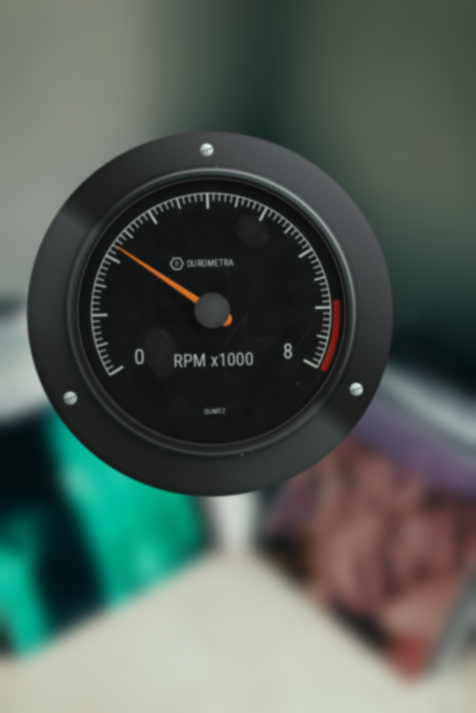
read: 2200 rpm
